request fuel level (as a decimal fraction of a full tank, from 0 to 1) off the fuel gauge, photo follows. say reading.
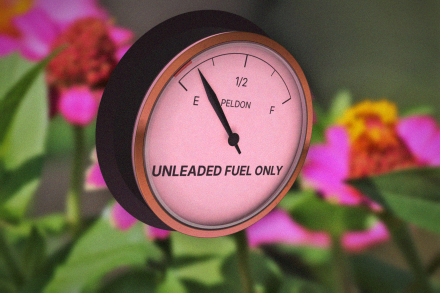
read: 0.125
